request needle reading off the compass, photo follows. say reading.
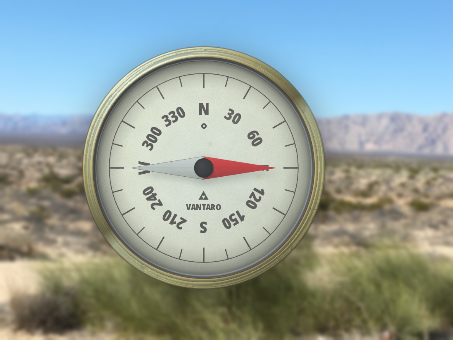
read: 90 °
